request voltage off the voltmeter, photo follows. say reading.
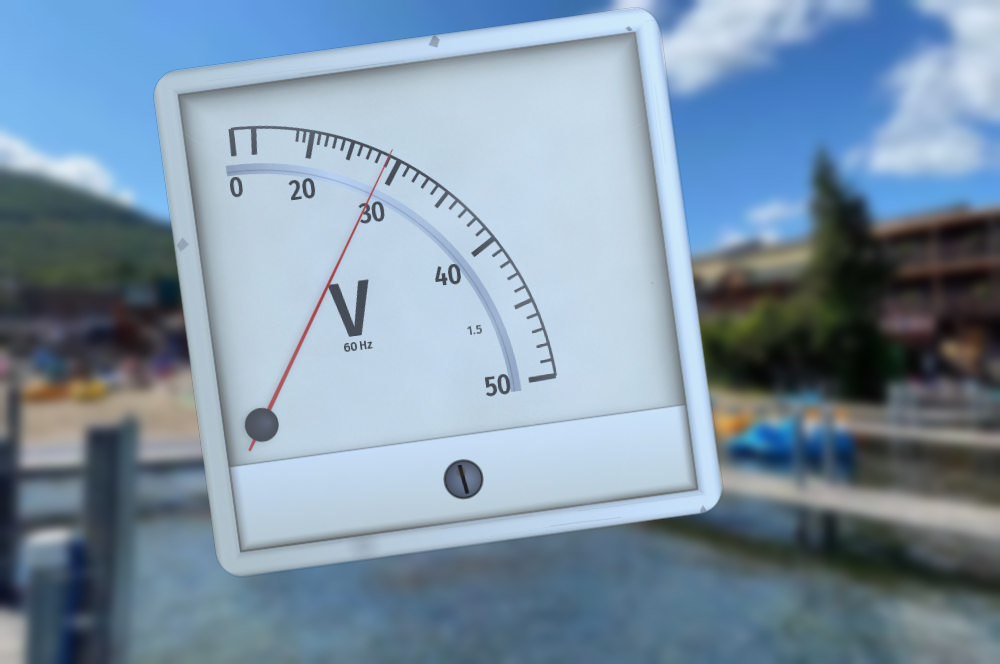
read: 29 V
